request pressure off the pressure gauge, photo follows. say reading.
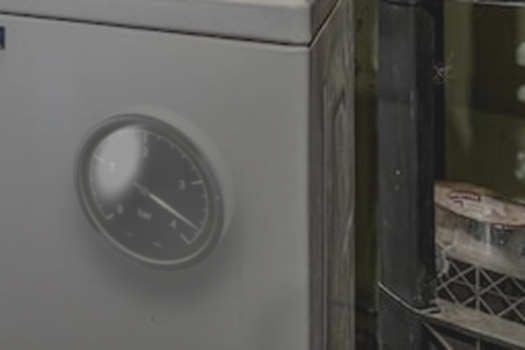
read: 3.7 bar
